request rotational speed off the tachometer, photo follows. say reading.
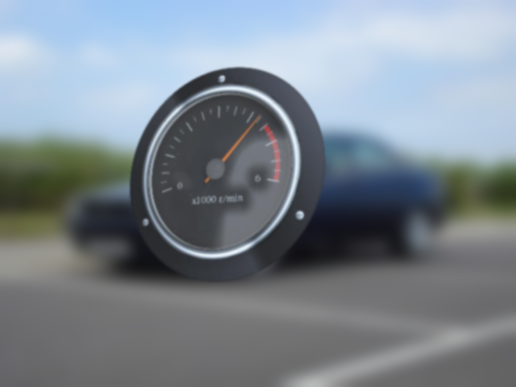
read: 4250 rpm
